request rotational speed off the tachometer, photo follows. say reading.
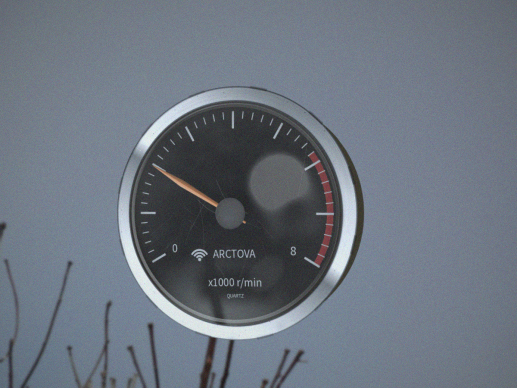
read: 2000 rpm
